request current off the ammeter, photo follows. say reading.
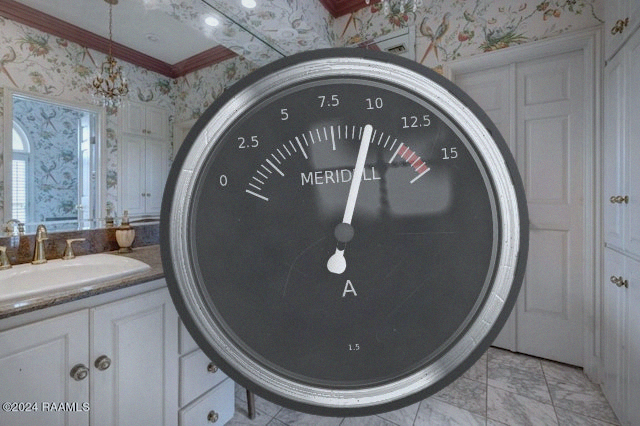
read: 10 A
